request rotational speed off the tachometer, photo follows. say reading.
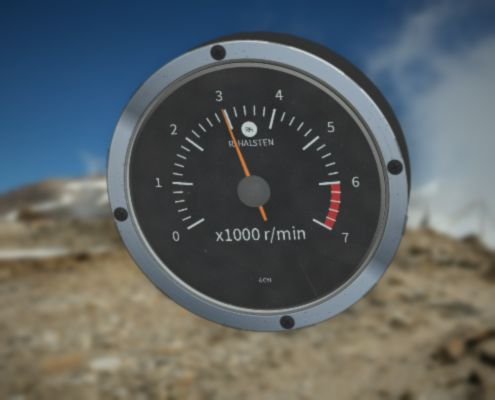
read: 3000 rpm
